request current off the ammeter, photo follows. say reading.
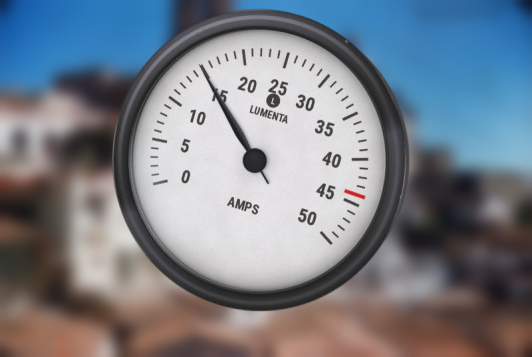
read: 15 A
